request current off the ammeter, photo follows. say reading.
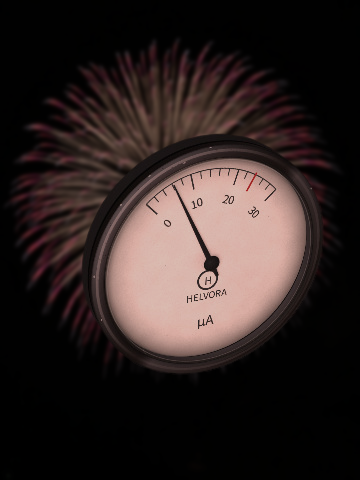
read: 6 µA
